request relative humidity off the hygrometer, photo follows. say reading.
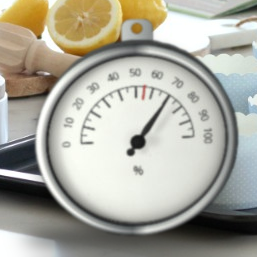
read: 70 %
